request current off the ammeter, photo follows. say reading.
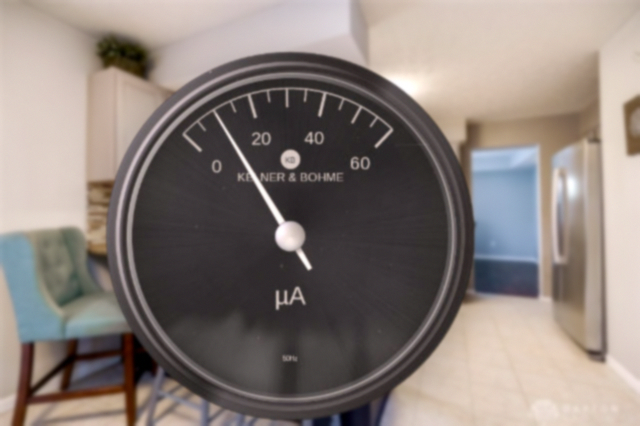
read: 10 µA
